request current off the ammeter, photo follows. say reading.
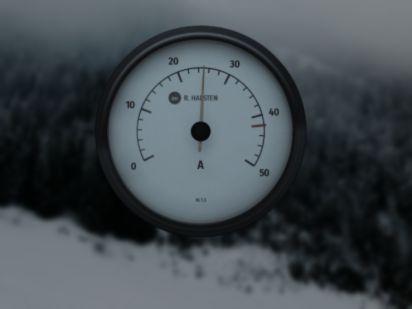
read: 25 A
